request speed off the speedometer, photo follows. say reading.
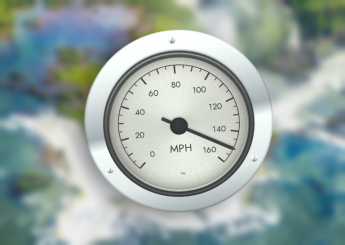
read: 150 mph
